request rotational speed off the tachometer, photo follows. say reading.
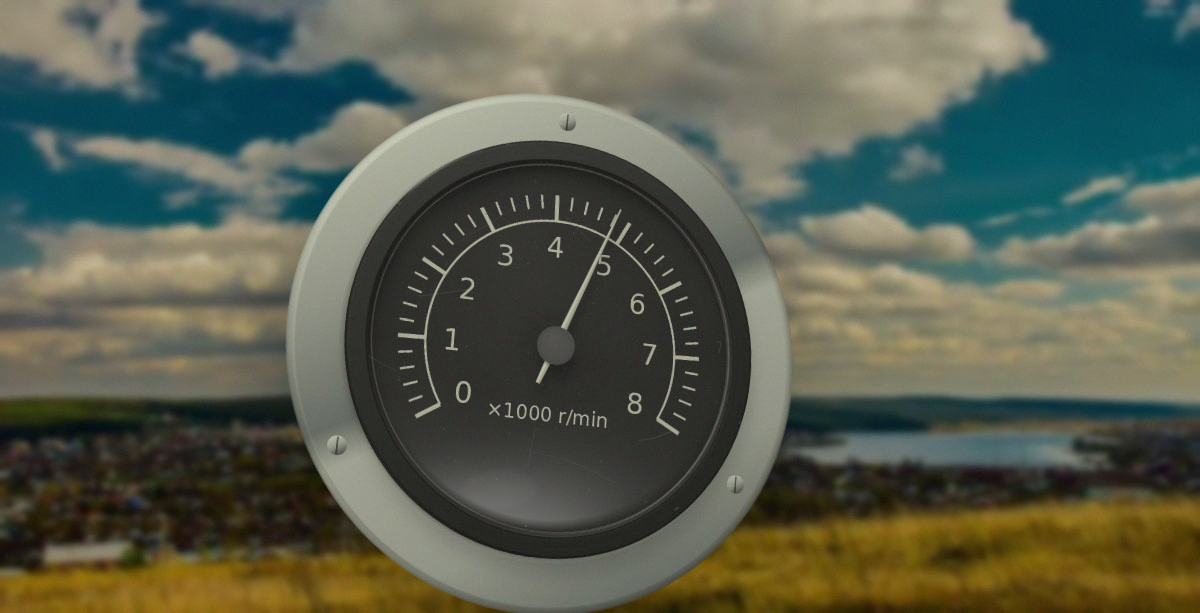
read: 4800 rpm
